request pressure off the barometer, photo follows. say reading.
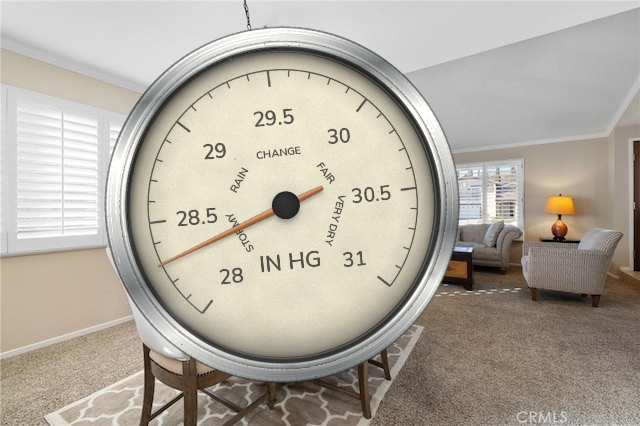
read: 28.3 inHg
